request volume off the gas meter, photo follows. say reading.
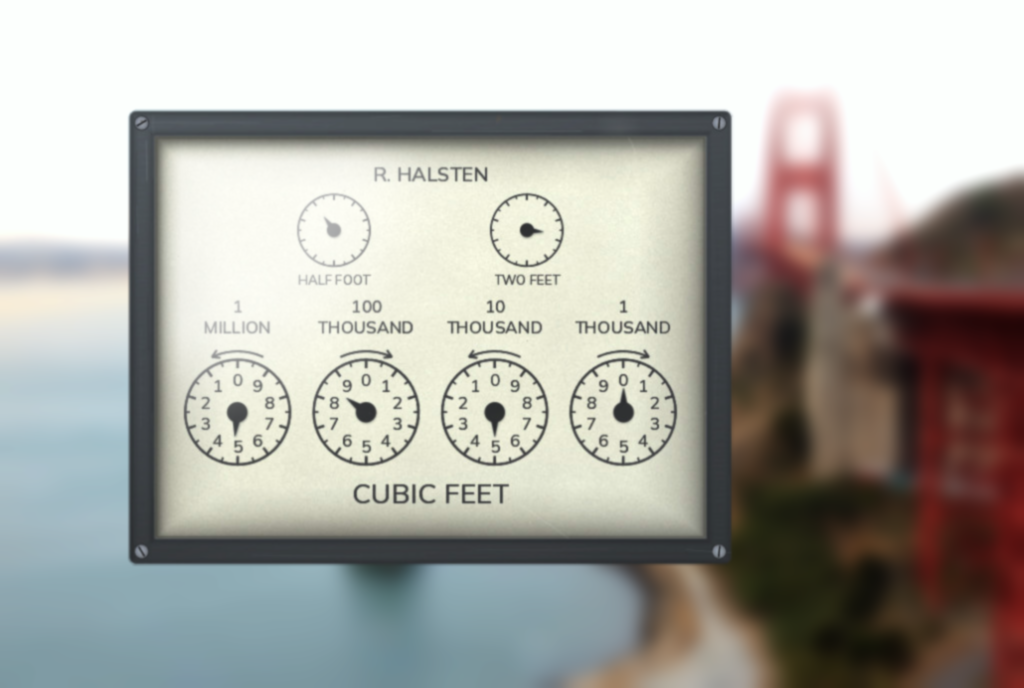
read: 485000 ft³
